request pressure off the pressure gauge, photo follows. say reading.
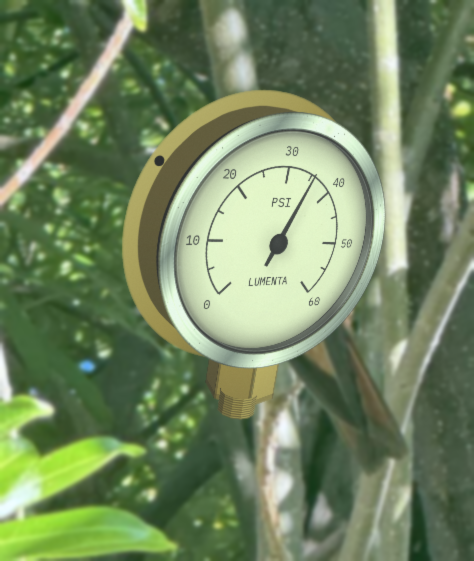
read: 35 psi
